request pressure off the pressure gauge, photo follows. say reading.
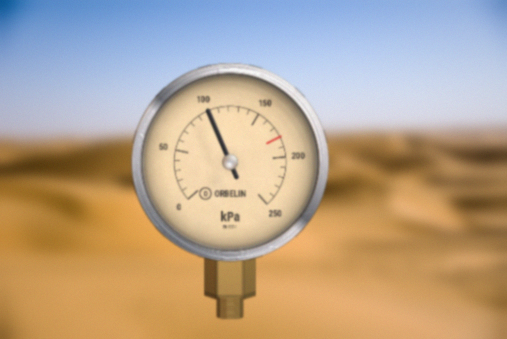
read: 100 kPa
